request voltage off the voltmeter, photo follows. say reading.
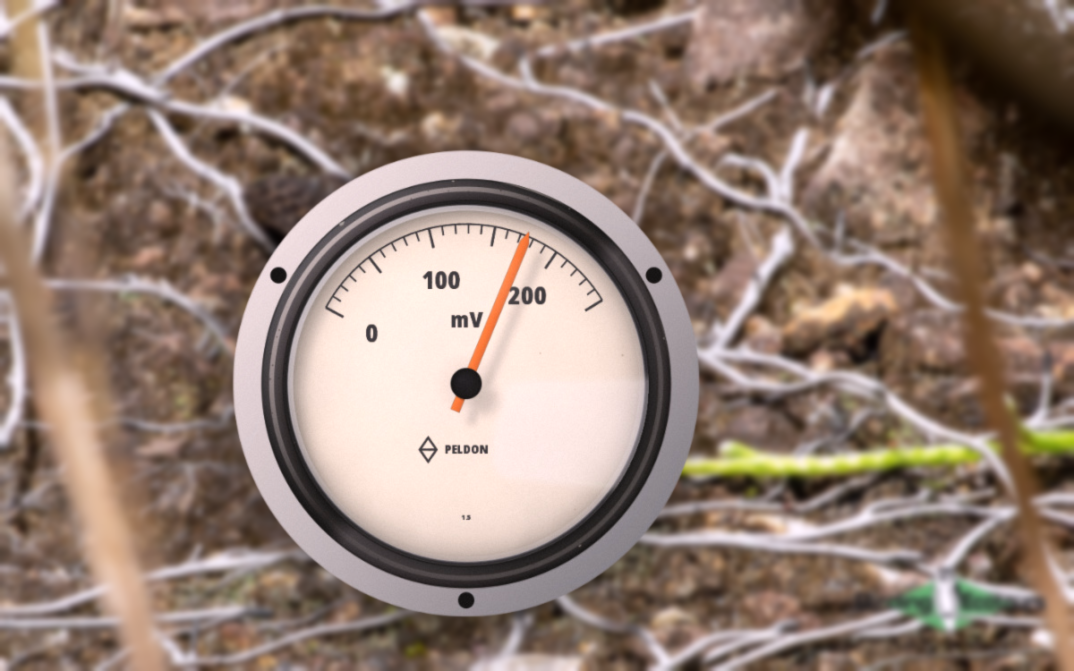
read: 175 mV
